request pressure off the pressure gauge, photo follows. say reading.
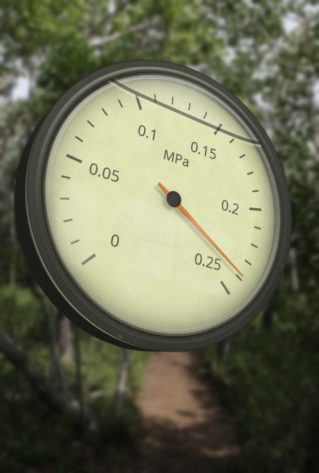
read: 0.24 MPa
